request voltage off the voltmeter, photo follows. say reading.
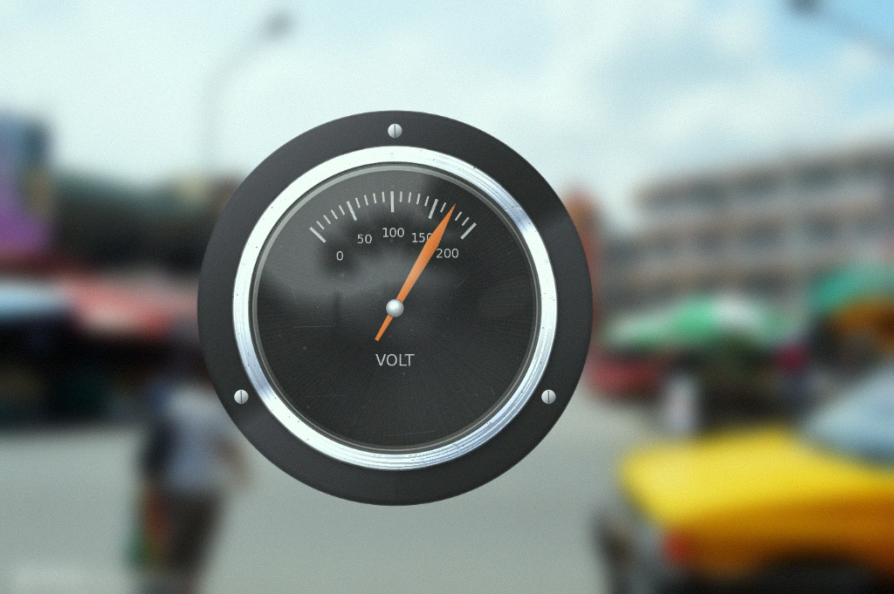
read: 170 V
